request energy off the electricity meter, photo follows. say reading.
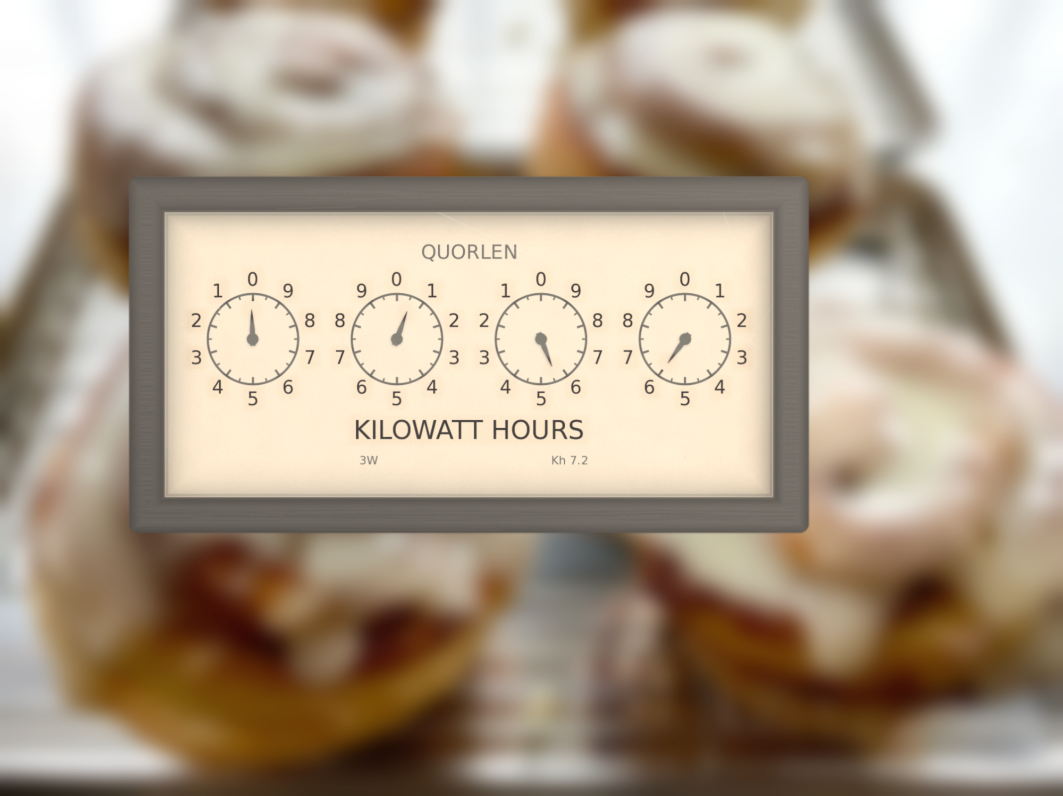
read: 56 kWh
